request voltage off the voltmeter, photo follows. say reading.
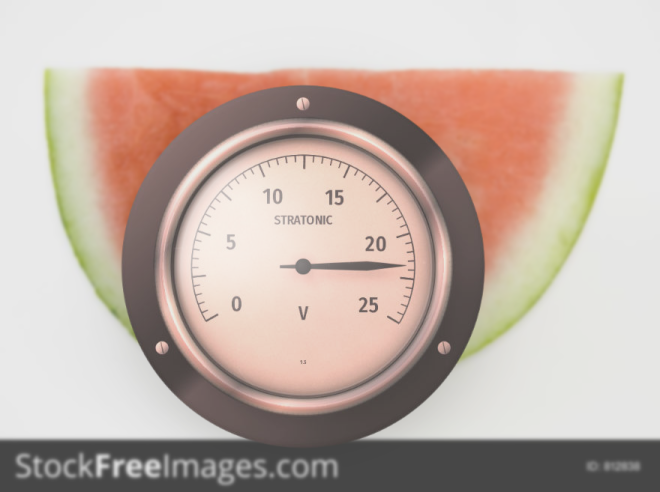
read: 21.75 V
